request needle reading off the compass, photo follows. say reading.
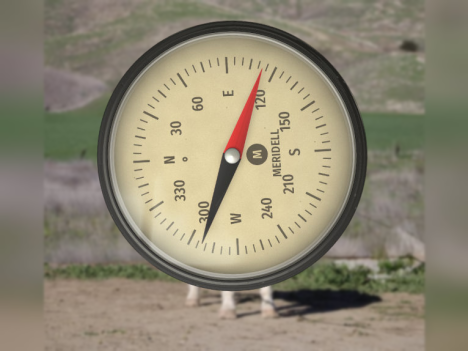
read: 112.5 °
